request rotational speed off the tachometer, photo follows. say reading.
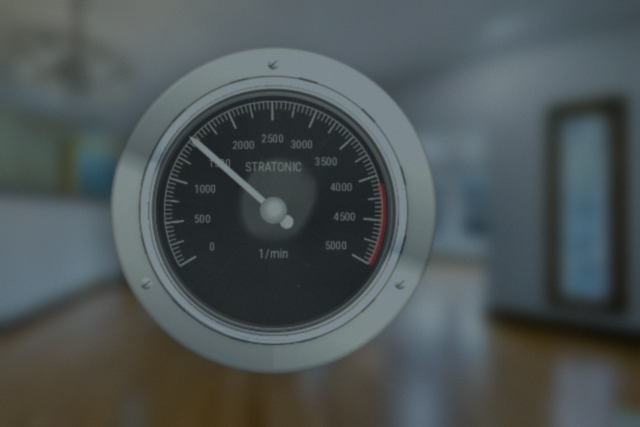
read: 1500 rpm
